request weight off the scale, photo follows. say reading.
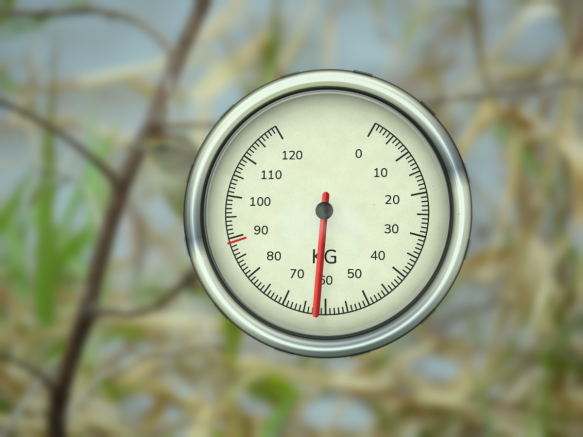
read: 62 kg
